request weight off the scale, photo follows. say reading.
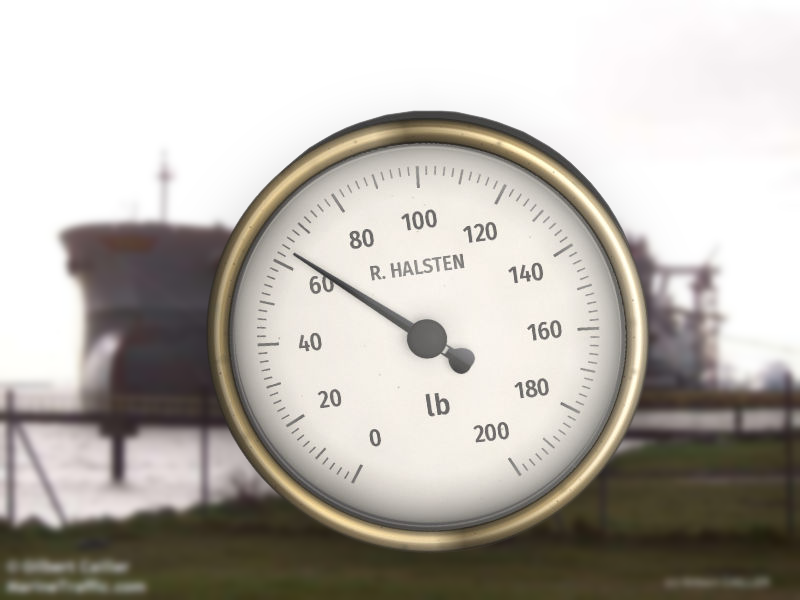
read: 64 lb
